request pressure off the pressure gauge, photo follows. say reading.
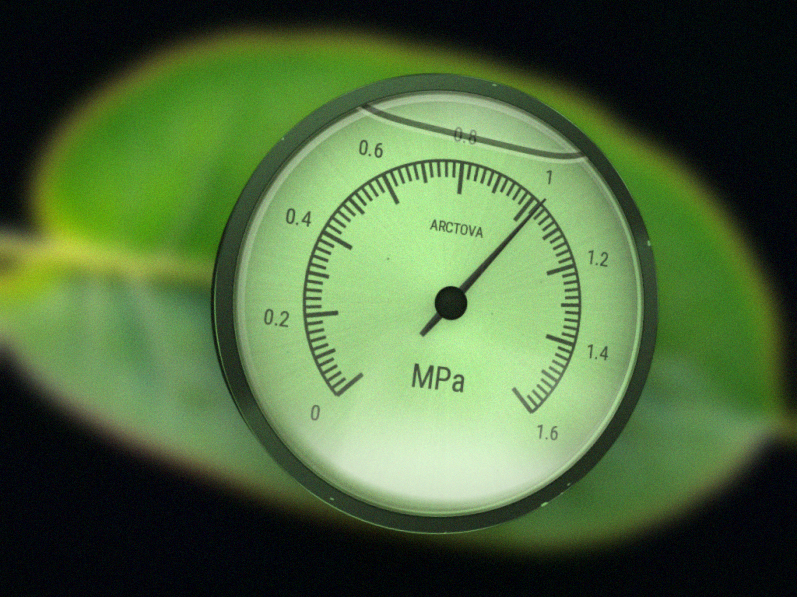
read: 1.02 MPa
